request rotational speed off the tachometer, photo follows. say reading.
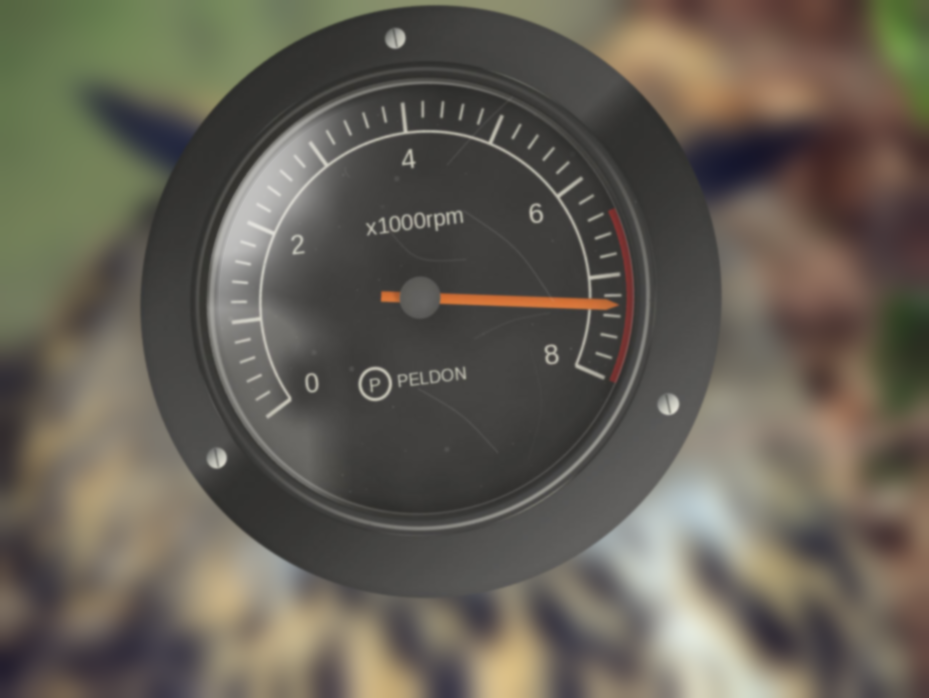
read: 7300 rpm
